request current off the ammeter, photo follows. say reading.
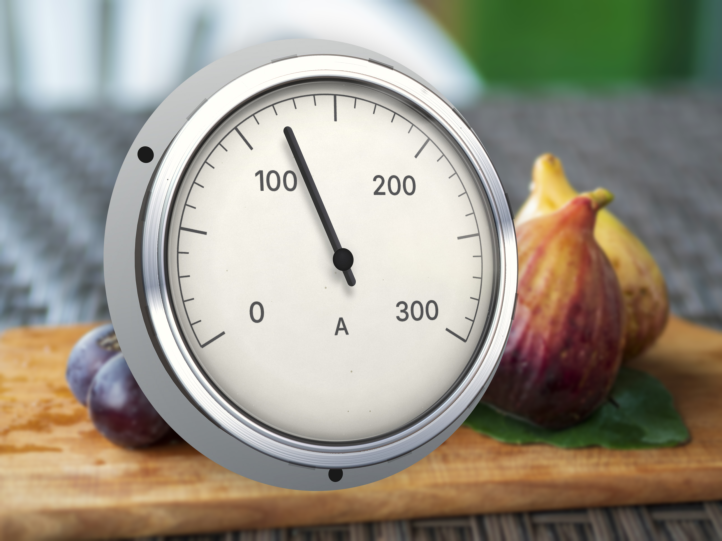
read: 120 A
